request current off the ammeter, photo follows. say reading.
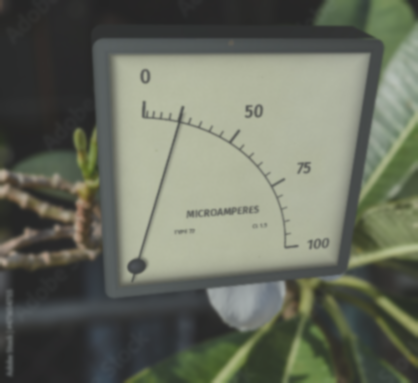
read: 25 µA
